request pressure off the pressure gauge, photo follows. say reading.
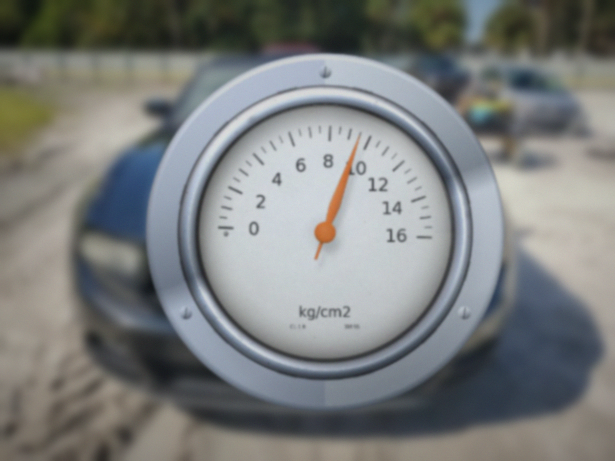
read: 9.5 kg/cm²
